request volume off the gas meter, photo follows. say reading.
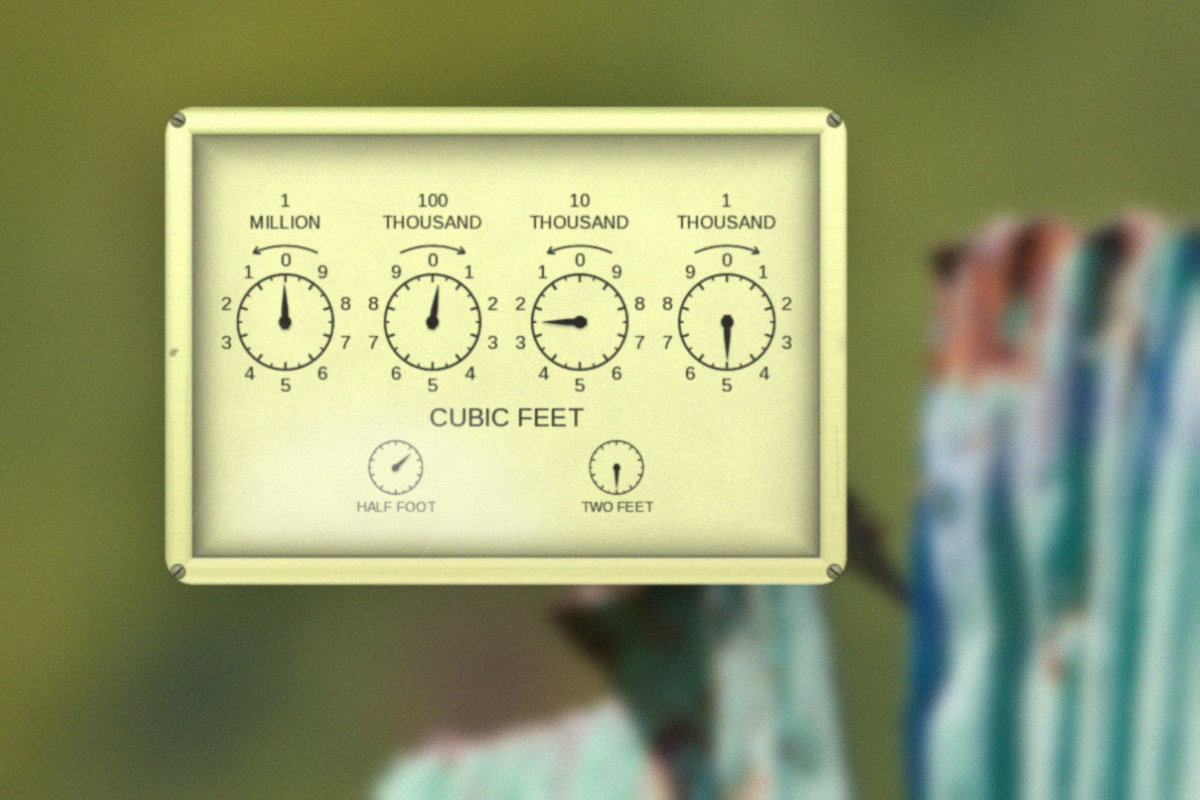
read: 2500 ft³
